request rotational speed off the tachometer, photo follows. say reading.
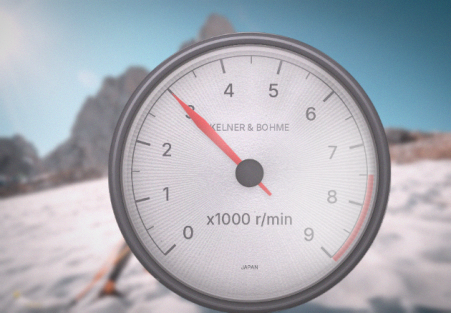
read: 3000 rpm
